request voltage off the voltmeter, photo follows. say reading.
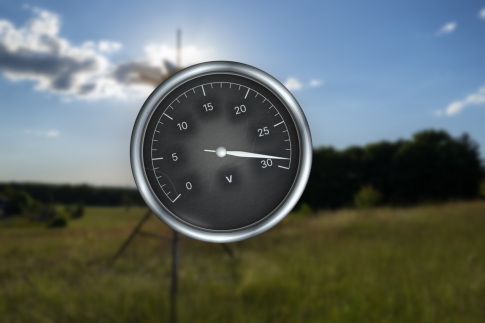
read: 29 V
